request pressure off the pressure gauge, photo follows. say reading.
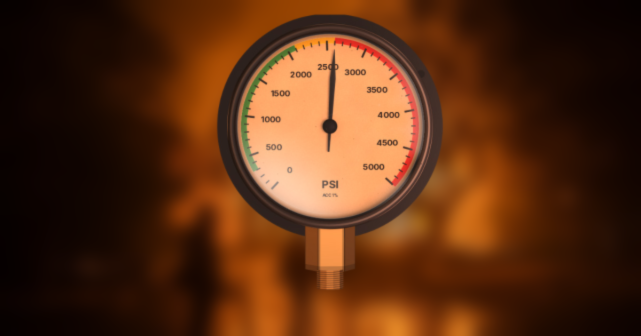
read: 2600 psi
